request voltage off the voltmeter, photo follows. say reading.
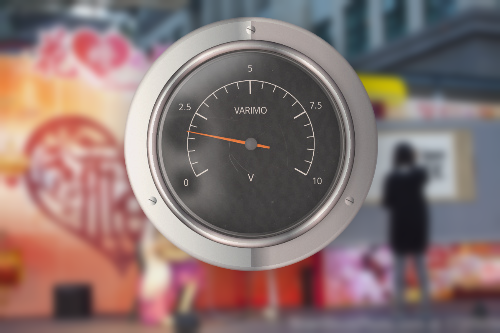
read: 1.75 V
